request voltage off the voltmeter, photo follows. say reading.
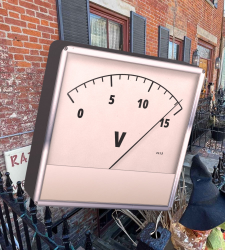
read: 14 V
